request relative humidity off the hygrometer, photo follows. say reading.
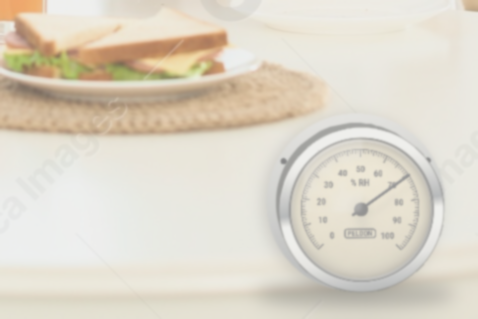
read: 70 %
